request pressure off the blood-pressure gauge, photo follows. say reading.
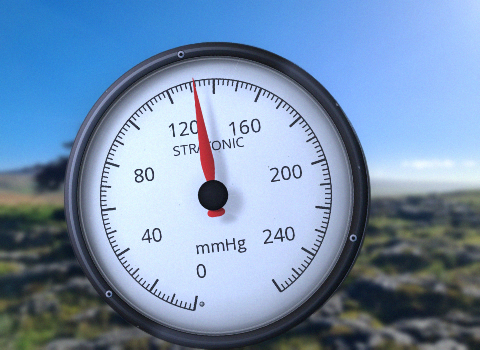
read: 132 mmHg
